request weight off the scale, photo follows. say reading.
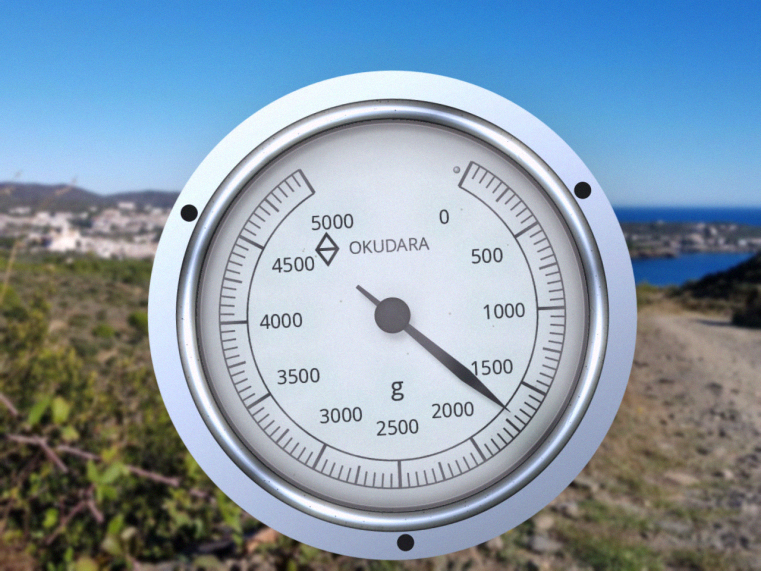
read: 1700 g
